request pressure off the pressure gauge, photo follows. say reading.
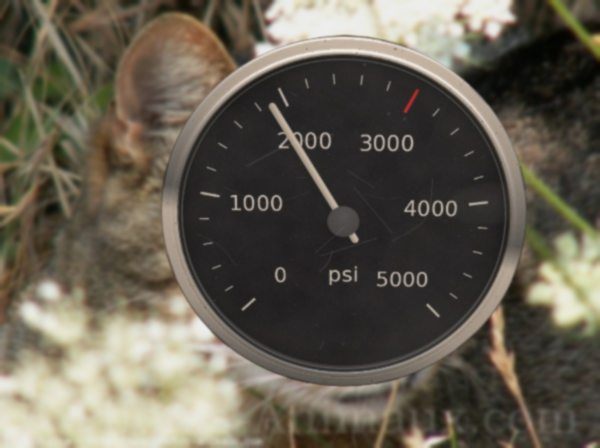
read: 1900 psi
